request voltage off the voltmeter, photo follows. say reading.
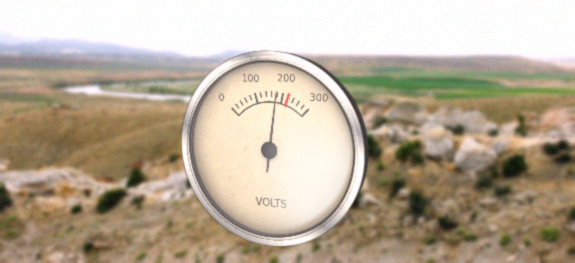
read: 180 V
